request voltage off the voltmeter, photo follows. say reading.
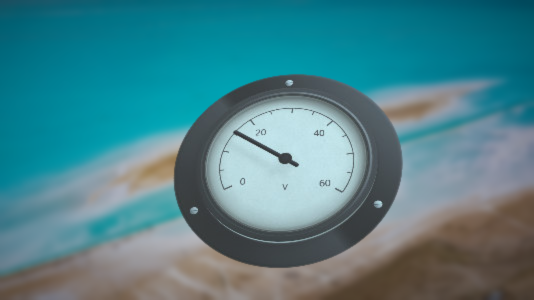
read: 15 V
